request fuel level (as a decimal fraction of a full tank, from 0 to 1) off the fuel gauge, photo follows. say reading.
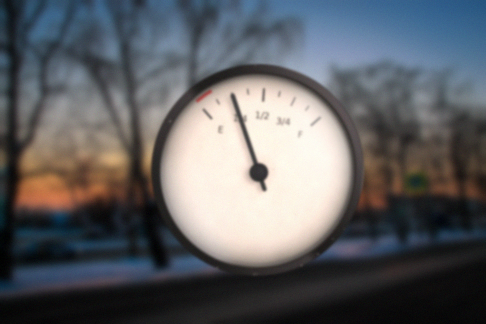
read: 0.25
